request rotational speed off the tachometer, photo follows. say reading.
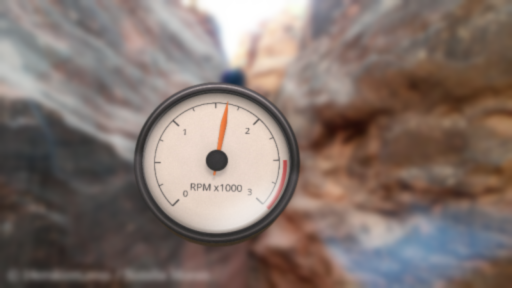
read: 1625 rpm
